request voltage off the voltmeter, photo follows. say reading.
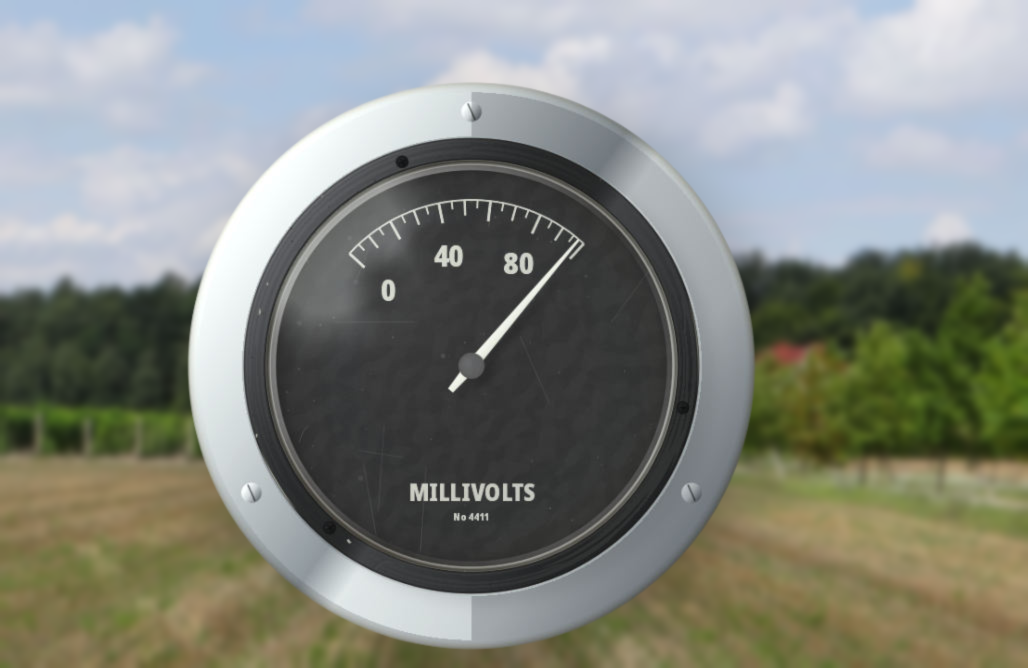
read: 97.5 mV
